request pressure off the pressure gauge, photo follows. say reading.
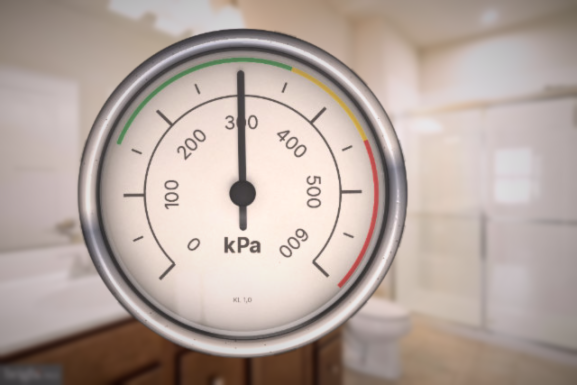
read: 300 kPa
